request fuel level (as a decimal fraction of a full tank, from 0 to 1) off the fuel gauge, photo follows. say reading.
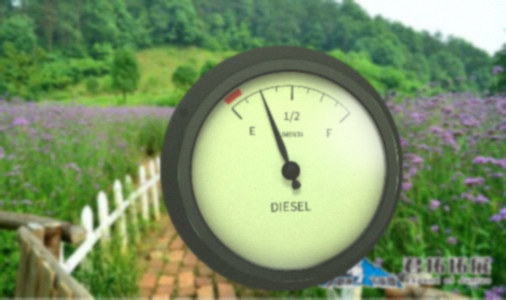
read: 0.25
